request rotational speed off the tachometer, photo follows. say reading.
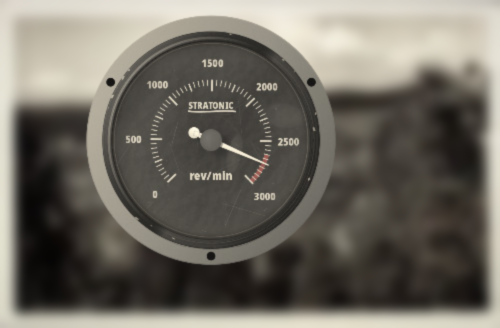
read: 2750 rpm
